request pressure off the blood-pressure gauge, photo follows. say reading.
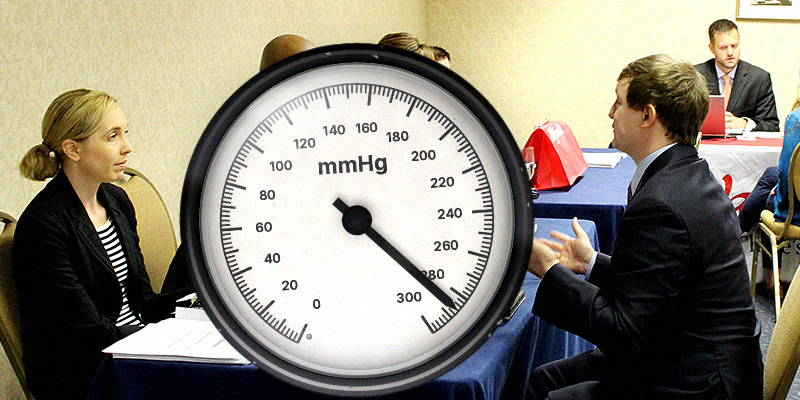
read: 286 mmHg
